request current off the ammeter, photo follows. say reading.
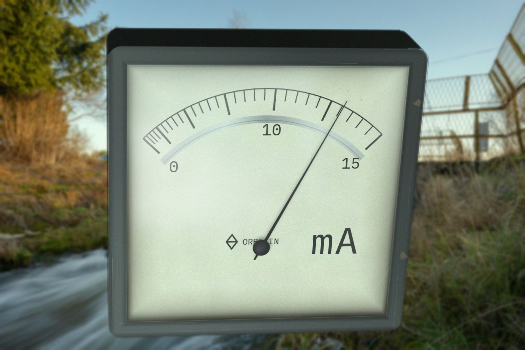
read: 13 mA
